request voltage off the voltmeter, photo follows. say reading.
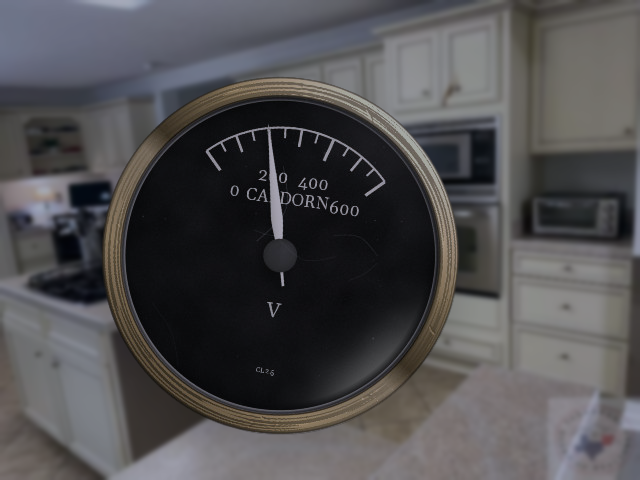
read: 200 V
